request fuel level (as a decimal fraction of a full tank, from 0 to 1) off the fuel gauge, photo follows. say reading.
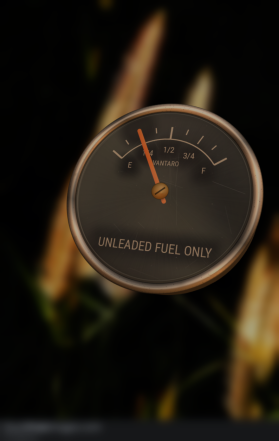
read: 0.25
